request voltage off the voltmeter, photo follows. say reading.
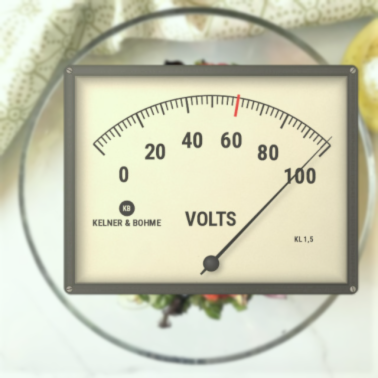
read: 98 V
